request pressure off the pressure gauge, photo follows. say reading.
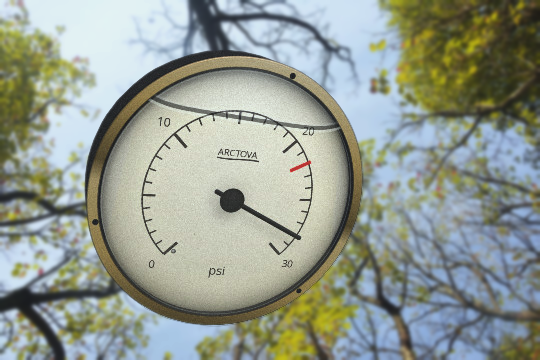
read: 28 psi
